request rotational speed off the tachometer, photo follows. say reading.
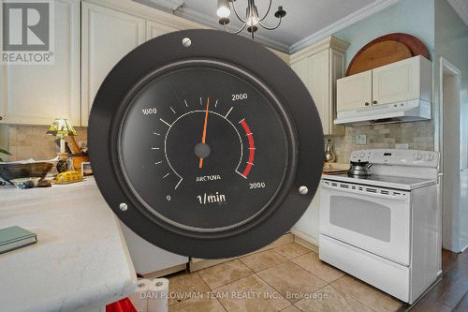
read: 1700 rpm
